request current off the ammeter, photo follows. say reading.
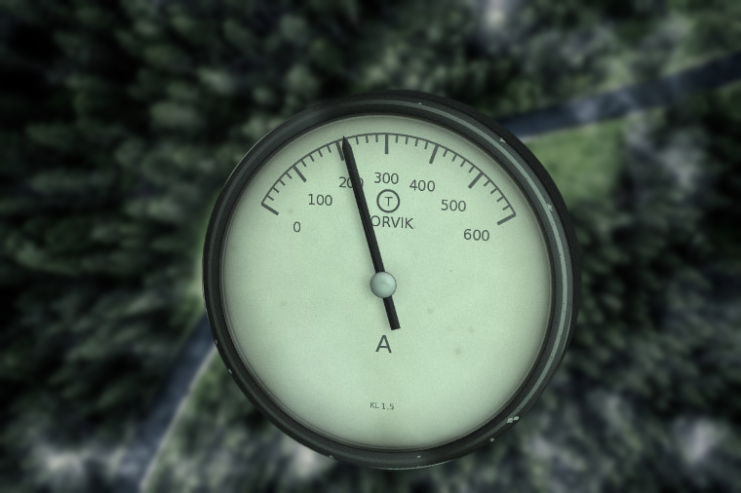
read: 220 A
